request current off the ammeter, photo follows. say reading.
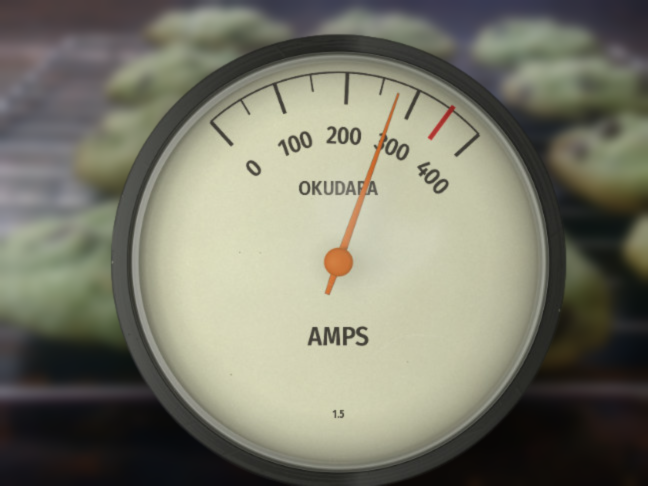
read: 275 A
